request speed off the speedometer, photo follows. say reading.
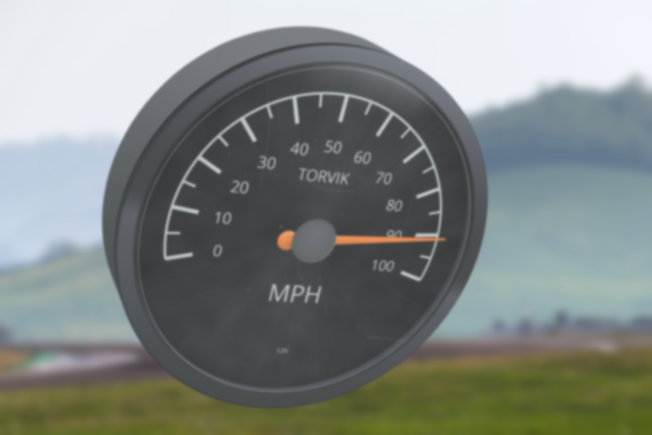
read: 90 mph
